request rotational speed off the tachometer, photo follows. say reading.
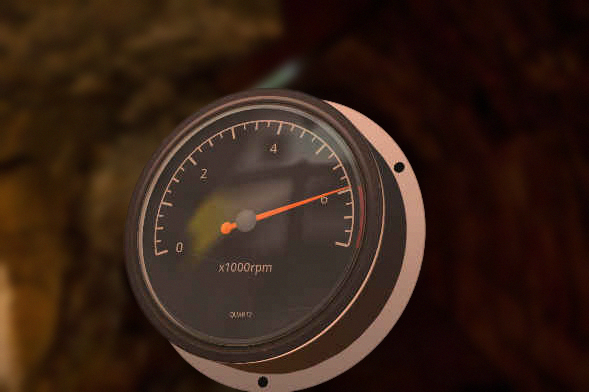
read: 6000 rpm
